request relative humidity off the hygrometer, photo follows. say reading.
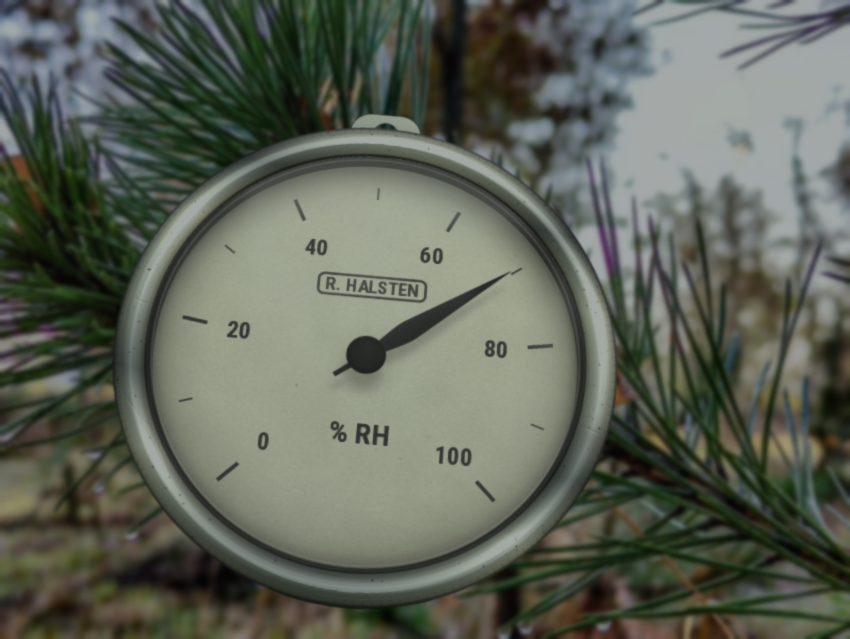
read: 70 %
